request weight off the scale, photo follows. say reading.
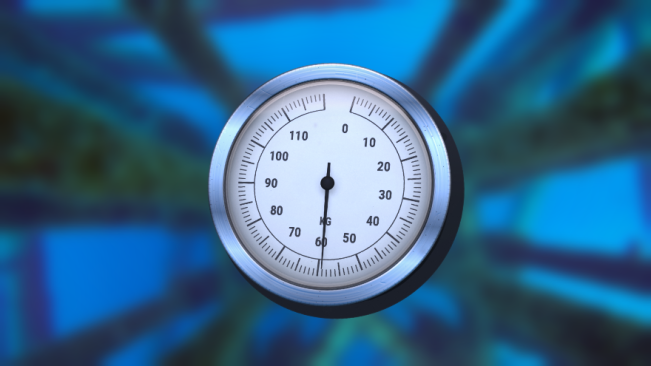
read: 59 kg
